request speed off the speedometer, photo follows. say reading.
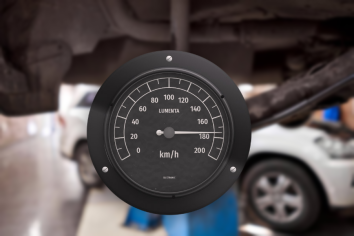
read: 175 km/h
